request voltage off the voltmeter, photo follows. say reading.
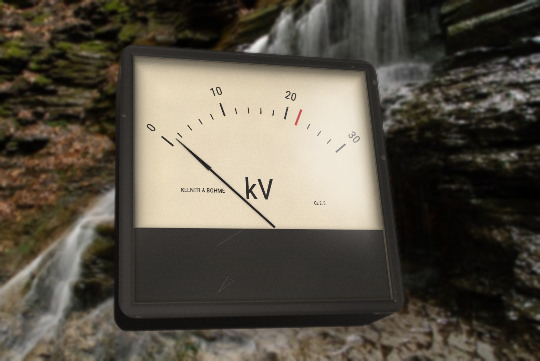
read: 1 kV
